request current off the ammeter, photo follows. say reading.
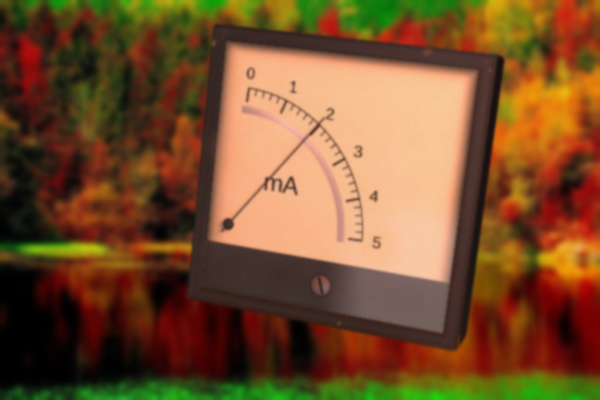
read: 2 mA
